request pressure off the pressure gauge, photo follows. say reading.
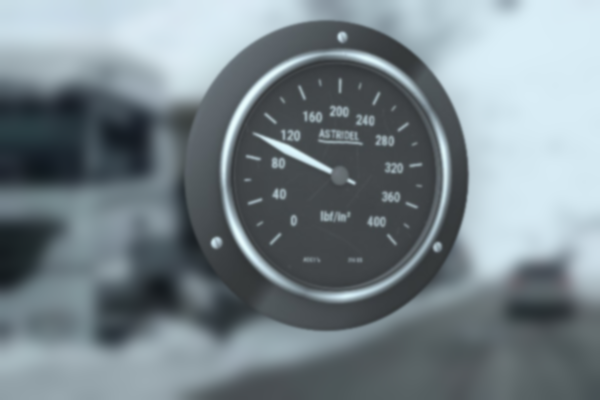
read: 100 psi
